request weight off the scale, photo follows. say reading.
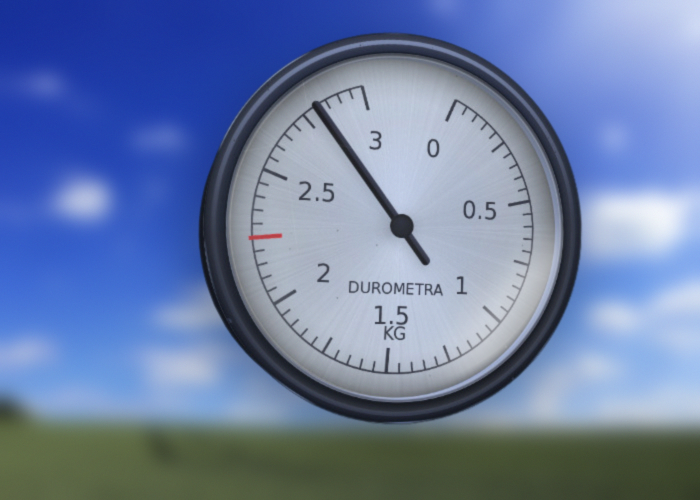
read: 2.8 kg
